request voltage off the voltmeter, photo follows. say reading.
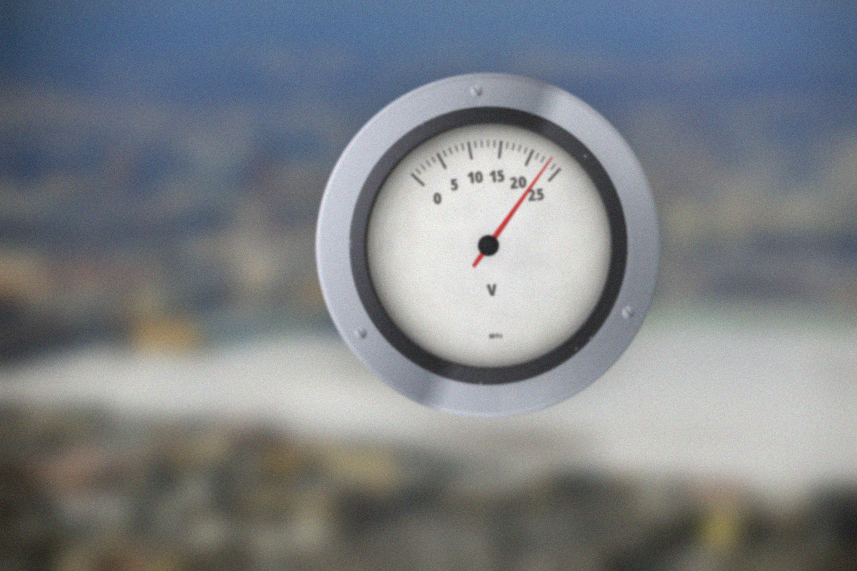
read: 23 V
